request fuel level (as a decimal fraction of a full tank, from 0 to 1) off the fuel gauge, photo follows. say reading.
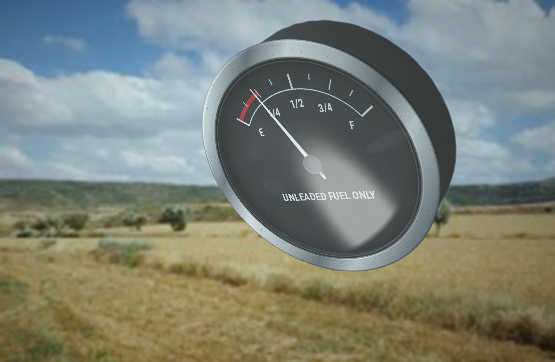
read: 0.25
